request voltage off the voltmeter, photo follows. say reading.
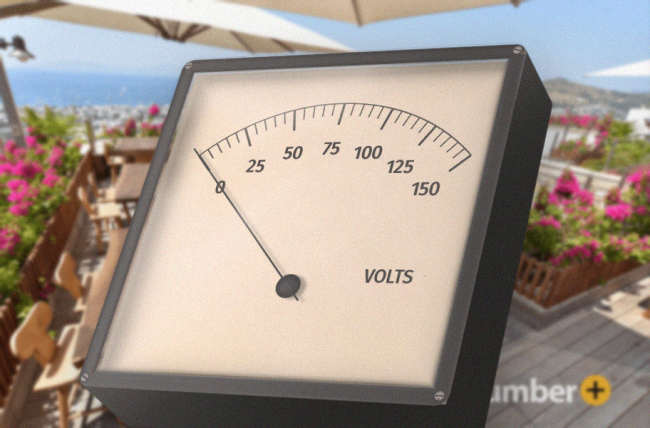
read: 0 V
